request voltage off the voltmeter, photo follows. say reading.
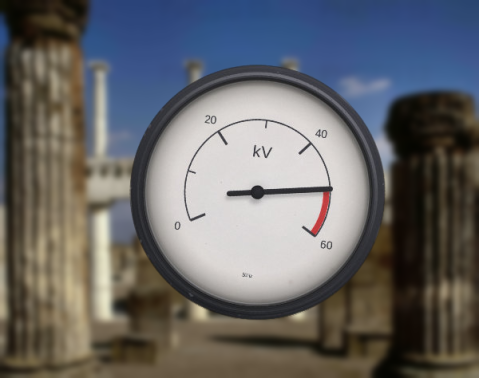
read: 50 kV
